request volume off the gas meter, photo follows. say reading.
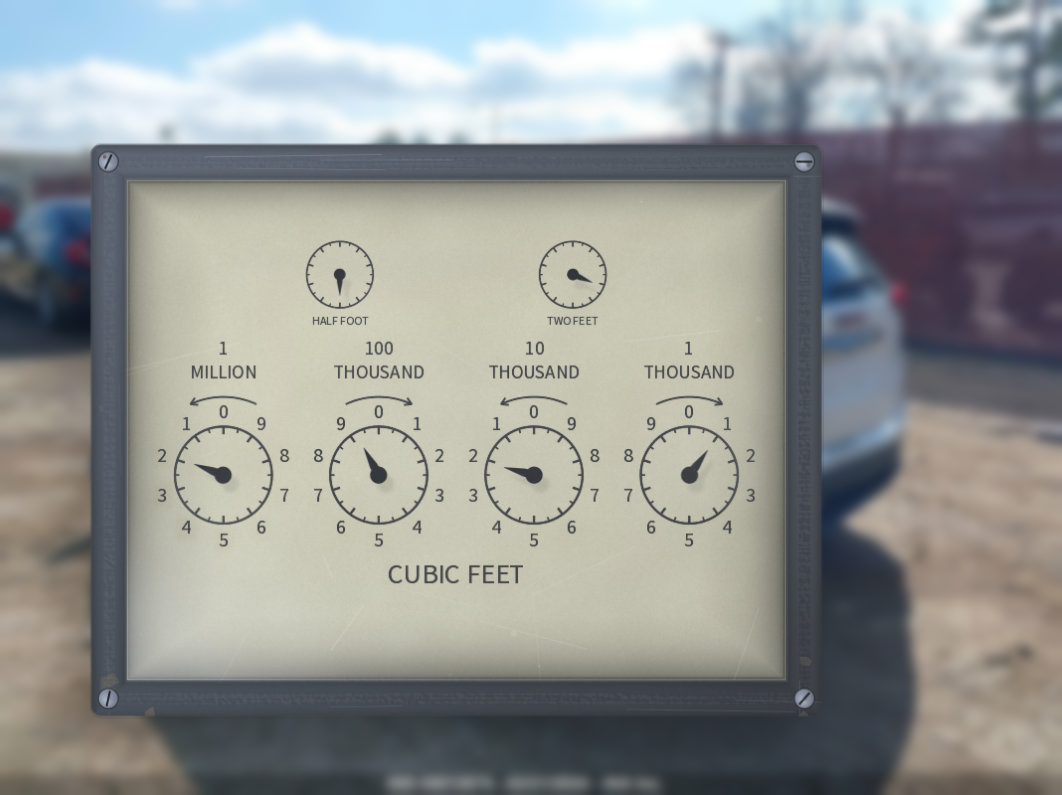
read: 192100 ft³
